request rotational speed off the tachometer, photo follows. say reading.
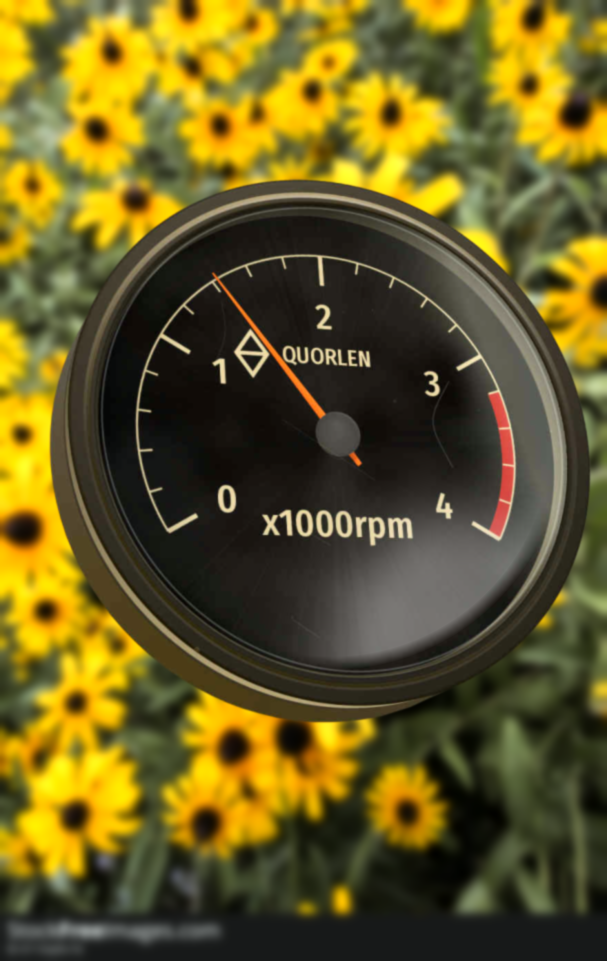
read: 1400 rpm
